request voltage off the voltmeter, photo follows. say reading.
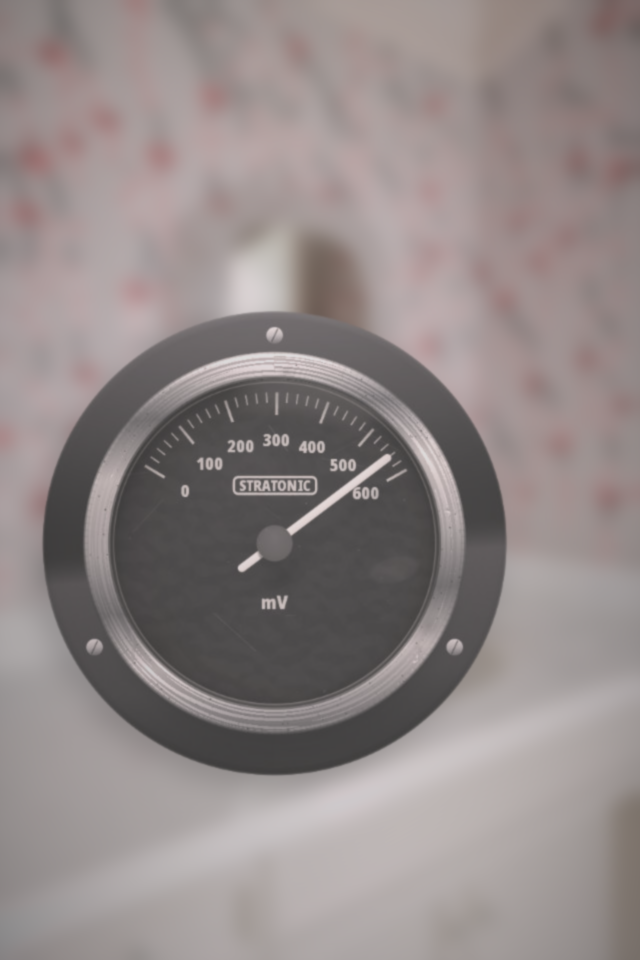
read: 560 mV
